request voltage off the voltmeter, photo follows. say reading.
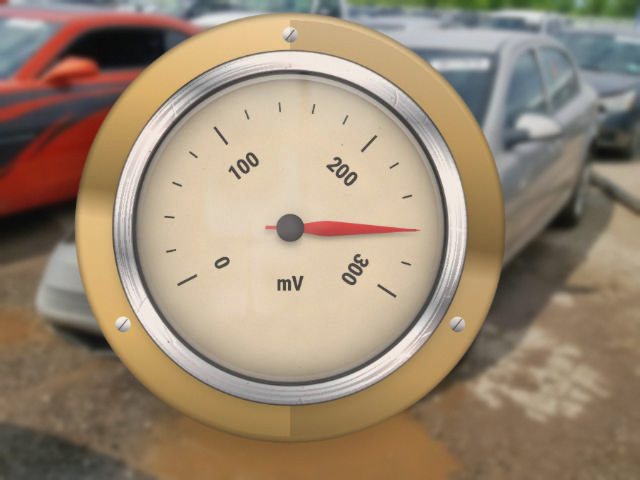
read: 260 mV
